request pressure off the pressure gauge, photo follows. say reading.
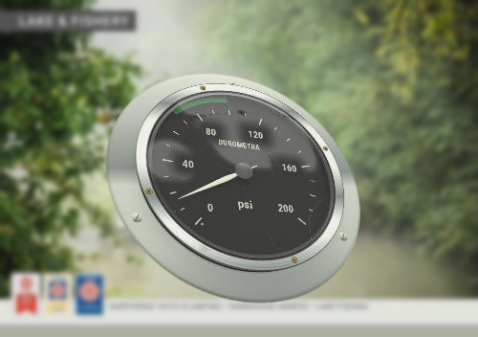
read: 15 psi
